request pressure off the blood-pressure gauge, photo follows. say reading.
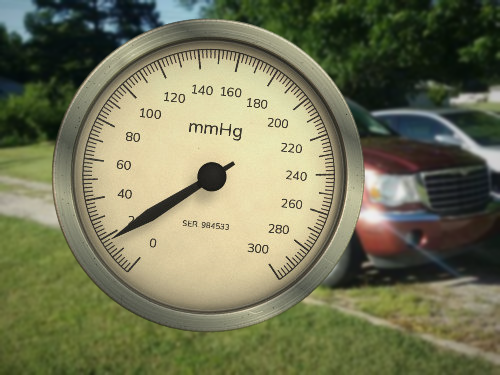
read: 18 mmHg
